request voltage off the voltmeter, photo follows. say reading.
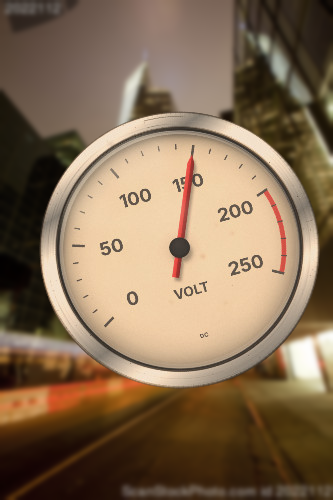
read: 150 V
